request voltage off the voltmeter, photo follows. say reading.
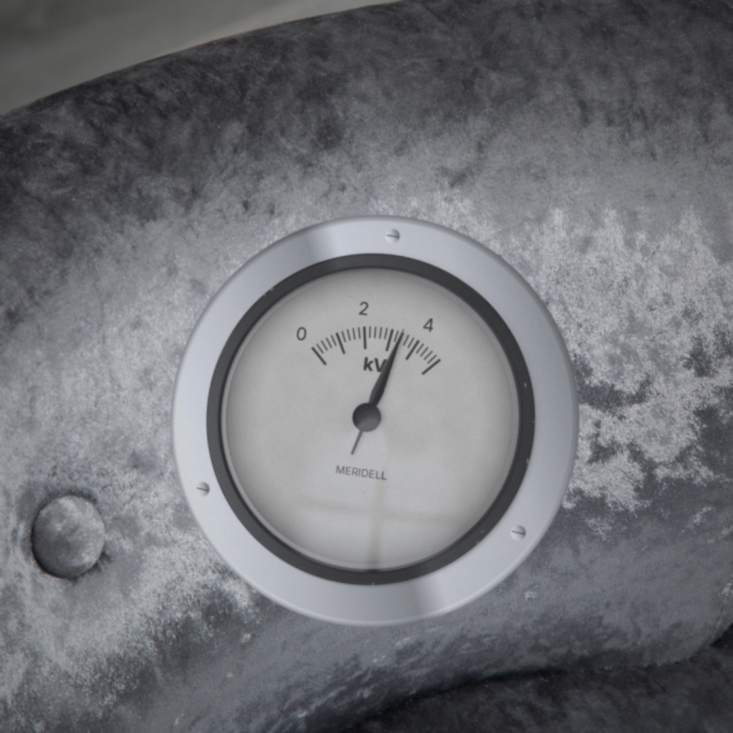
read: 3.4 kV
